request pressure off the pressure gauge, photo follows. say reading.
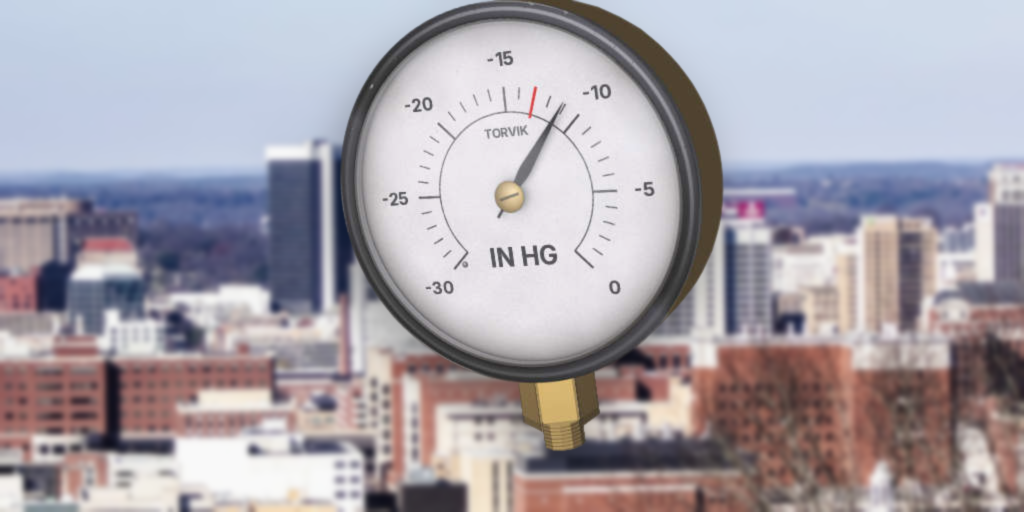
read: -11 inHg
